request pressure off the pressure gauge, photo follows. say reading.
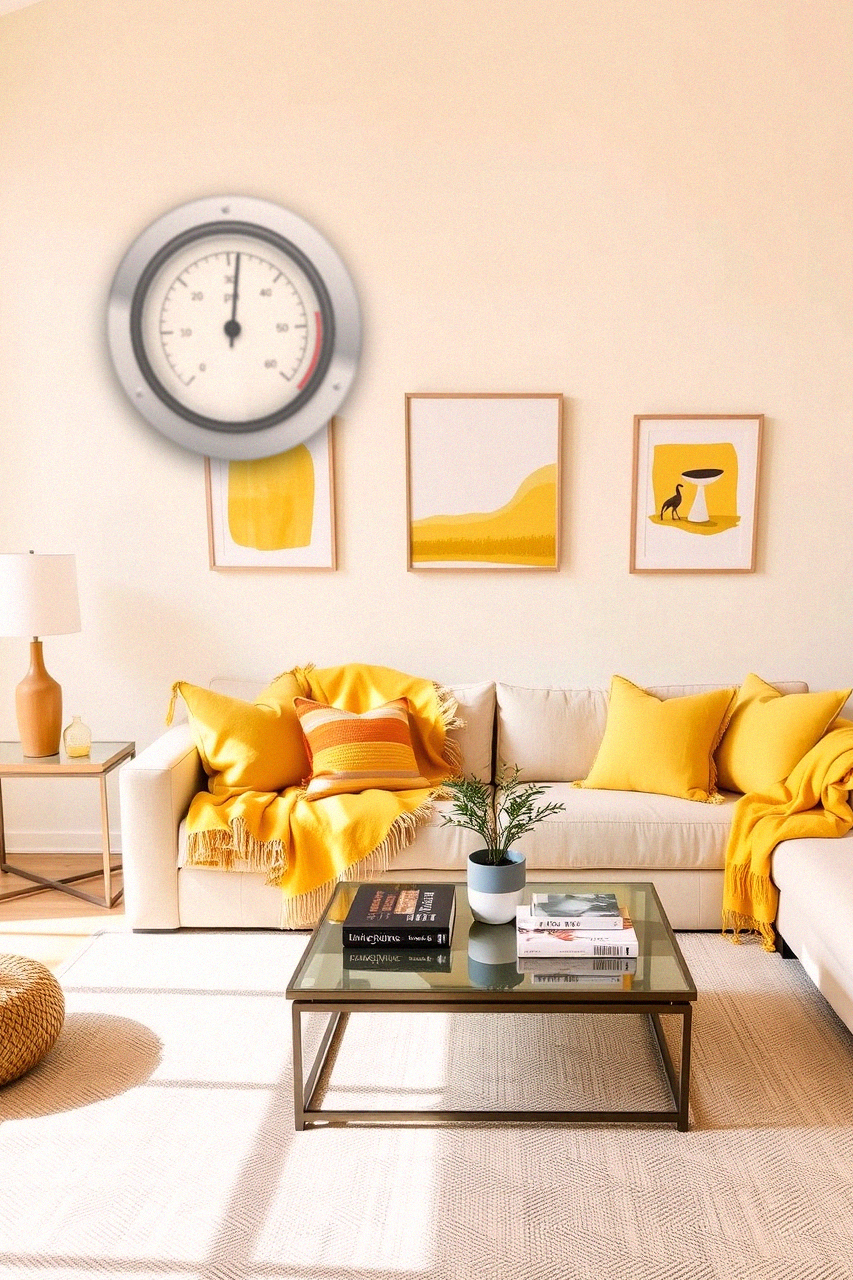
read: 32 psi
